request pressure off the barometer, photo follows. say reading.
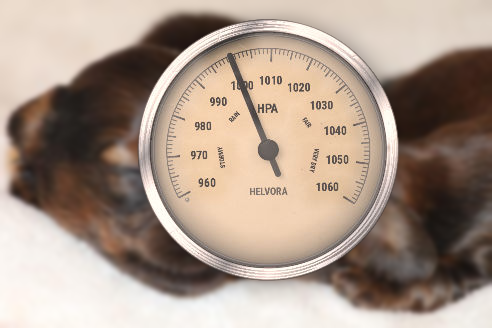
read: 1000 hPa
